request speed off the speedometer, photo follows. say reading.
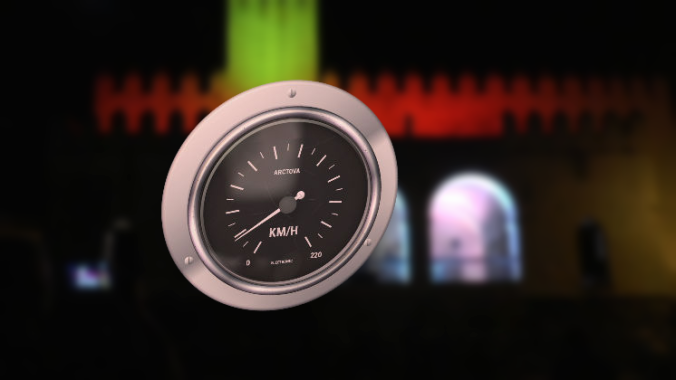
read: 20 km/h
